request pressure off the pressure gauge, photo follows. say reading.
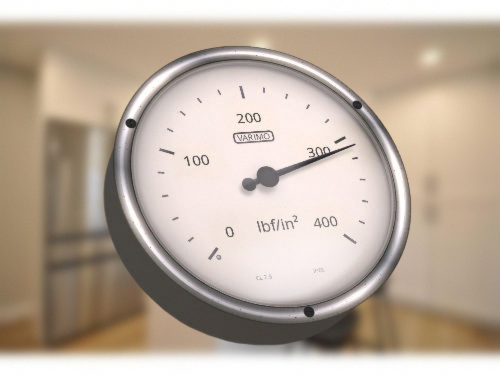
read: 310 psi
